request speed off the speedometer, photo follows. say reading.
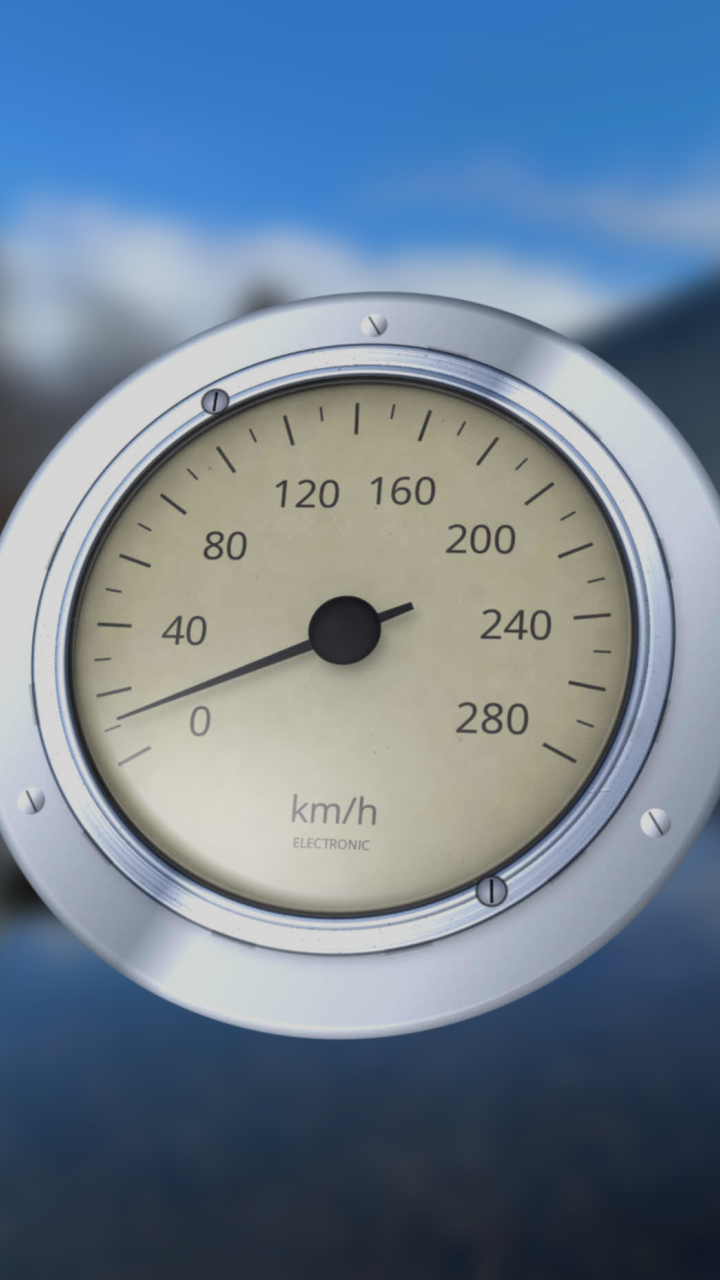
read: 10 km/h
